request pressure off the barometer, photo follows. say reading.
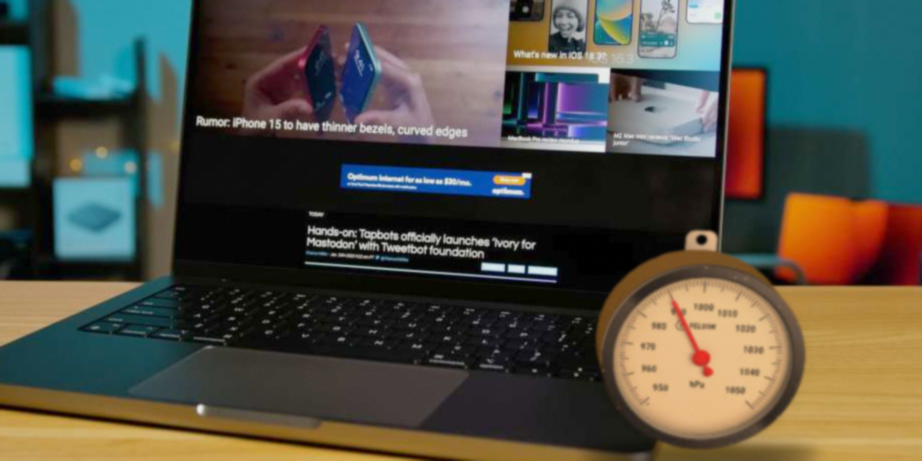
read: 990 hPa
